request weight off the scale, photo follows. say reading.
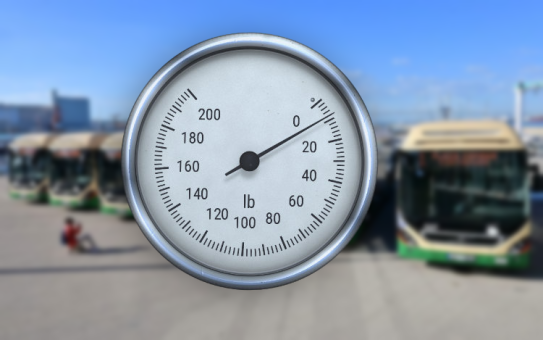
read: 8 lb
